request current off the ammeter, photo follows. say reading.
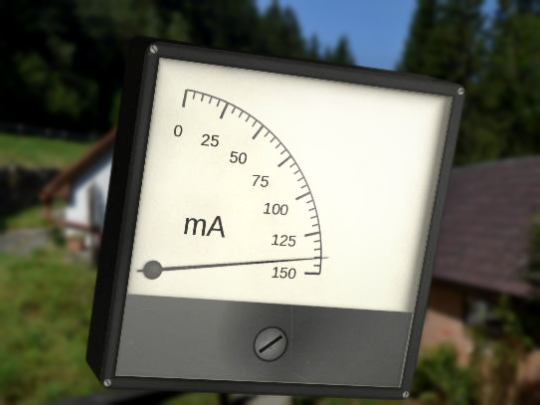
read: 140 mA
